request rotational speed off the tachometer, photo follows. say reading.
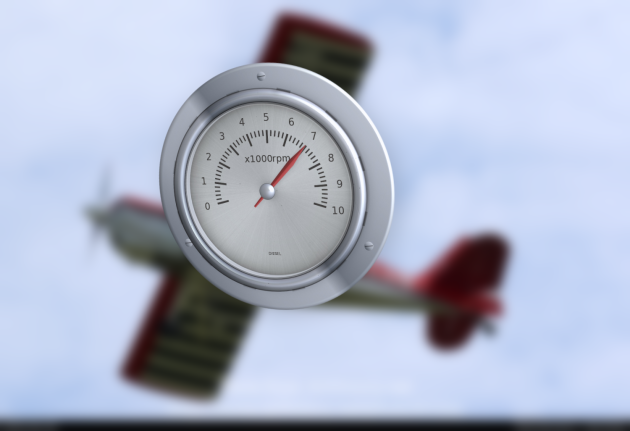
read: 7000 rpm
